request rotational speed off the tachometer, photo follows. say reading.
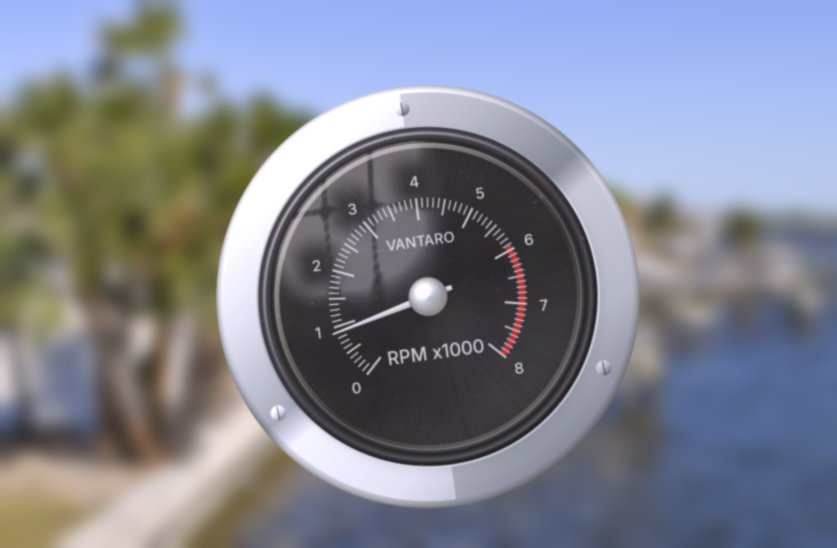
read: 900 rpm
